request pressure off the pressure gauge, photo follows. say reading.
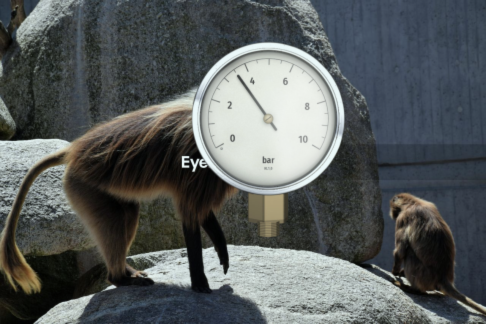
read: 3.5 bar
